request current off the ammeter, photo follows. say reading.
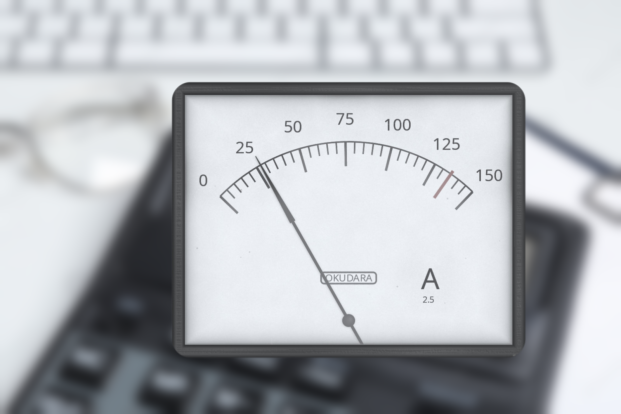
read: 27.5 A
